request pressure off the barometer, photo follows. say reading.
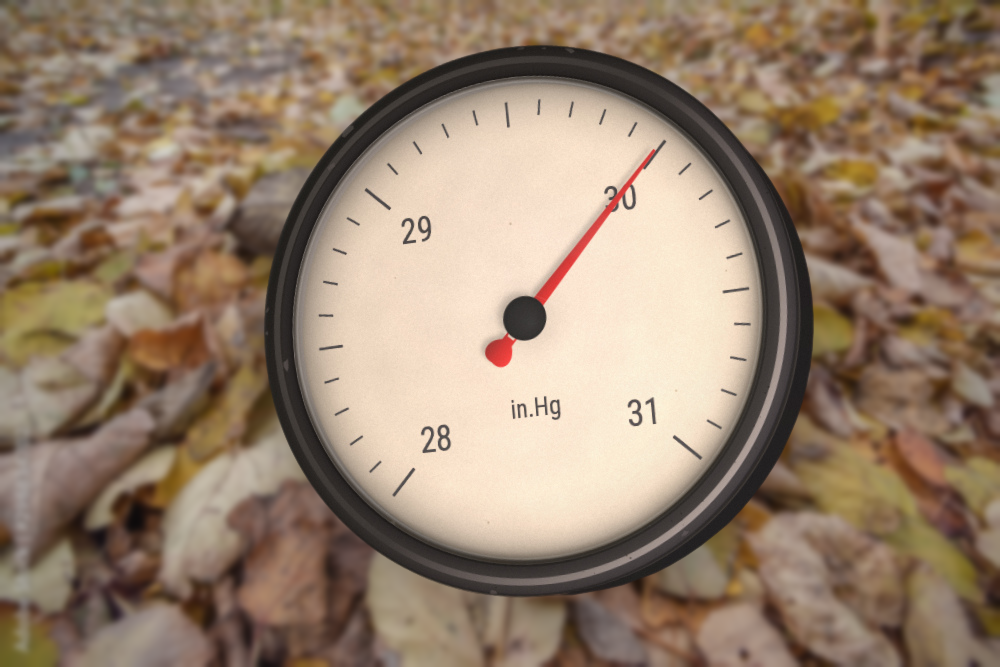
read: 30 inHg
